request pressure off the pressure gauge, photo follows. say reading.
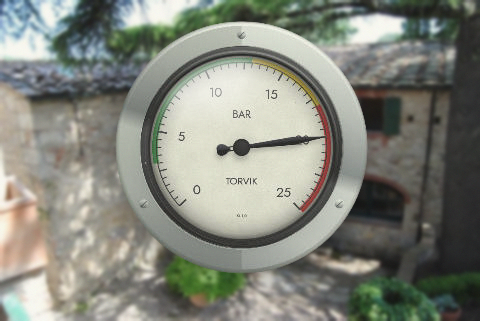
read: 20 bar
